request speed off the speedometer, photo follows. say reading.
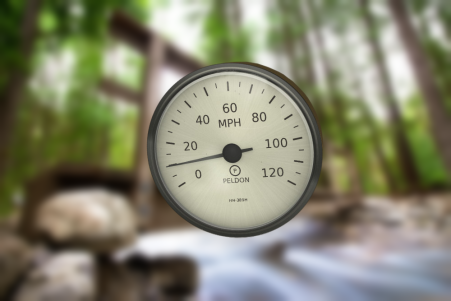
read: 10 mph
